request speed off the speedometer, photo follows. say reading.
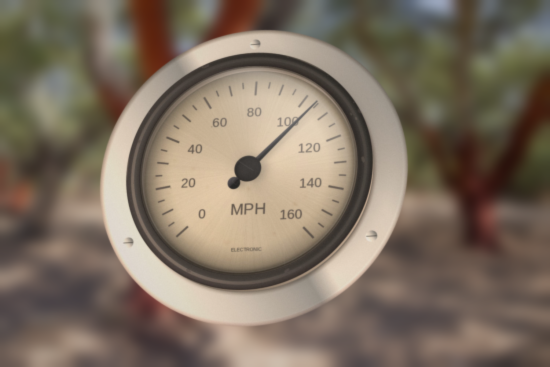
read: 105 mph
